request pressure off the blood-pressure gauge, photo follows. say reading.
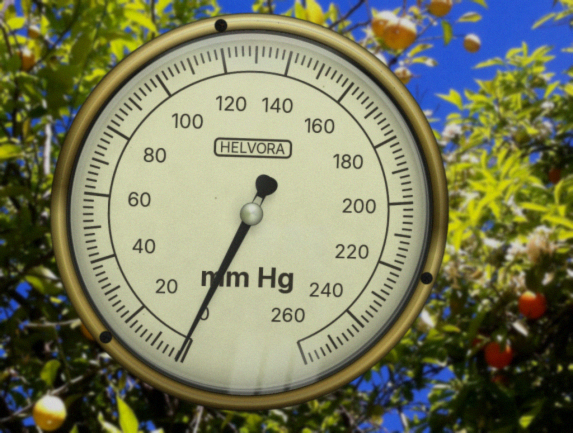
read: 2 mmHg
